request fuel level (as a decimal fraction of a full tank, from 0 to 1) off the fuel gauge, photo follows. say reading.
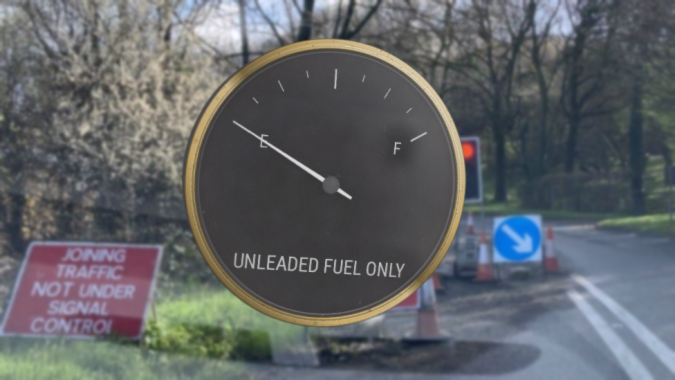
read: 0
